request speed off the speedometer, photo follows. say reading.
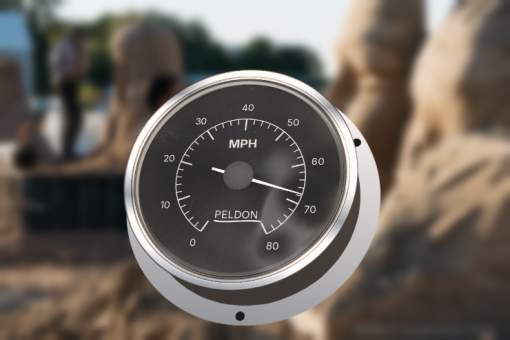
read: 68 mph
